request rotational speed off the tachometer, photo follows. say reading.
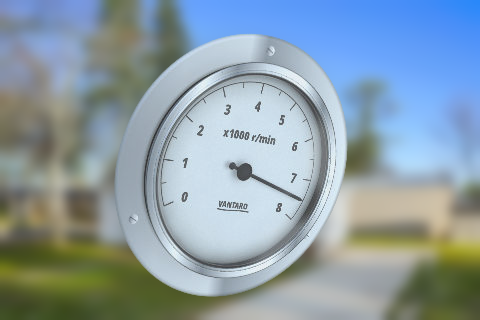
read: 7500 rpm
